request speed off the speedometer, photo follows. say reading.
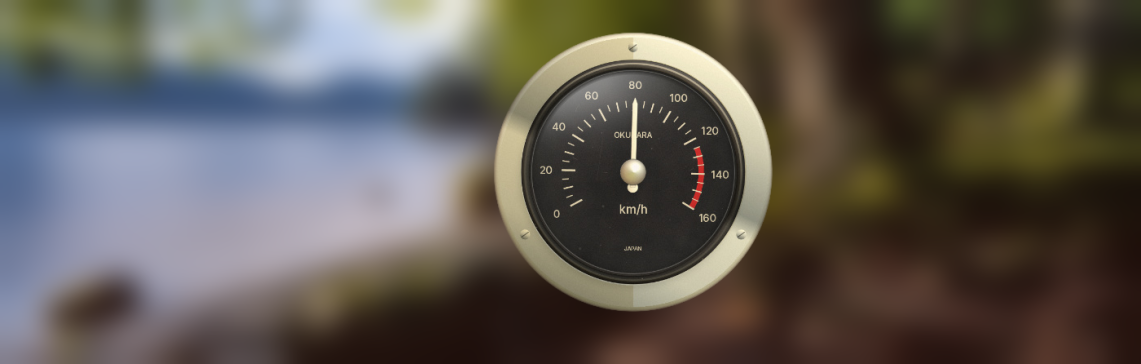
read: 80 km/h
